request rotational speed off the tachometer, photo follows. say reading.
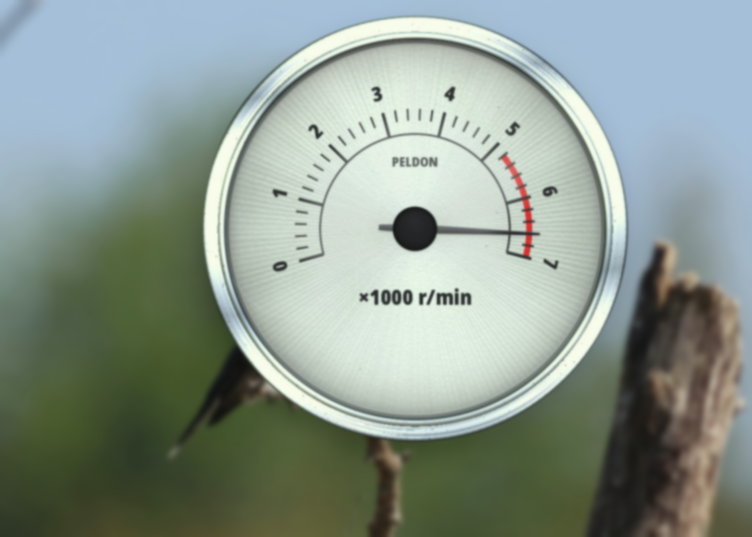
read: 6600 rpm
